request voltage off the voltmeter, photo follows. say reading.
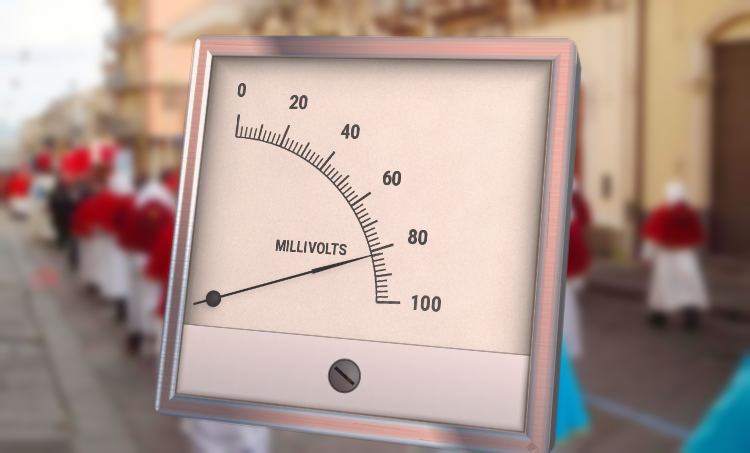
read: 82 mV
